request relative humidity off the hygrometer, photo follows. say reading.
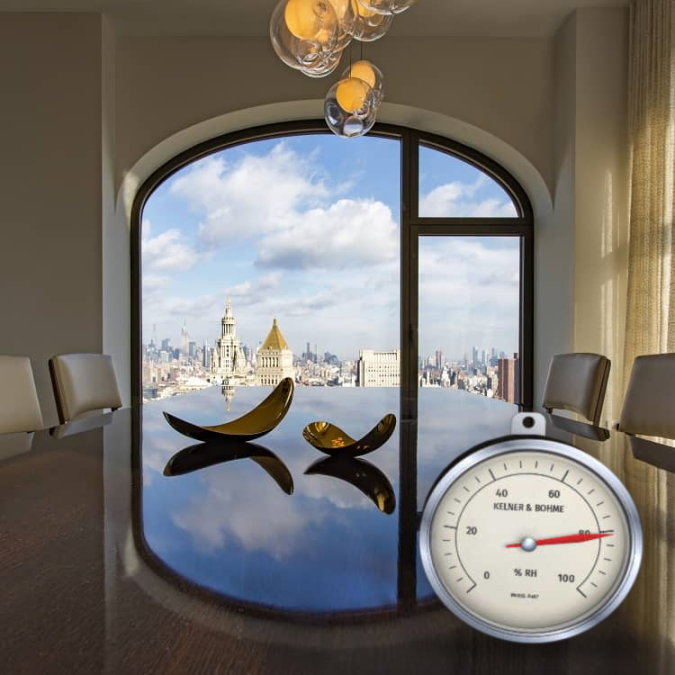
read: 80 %
